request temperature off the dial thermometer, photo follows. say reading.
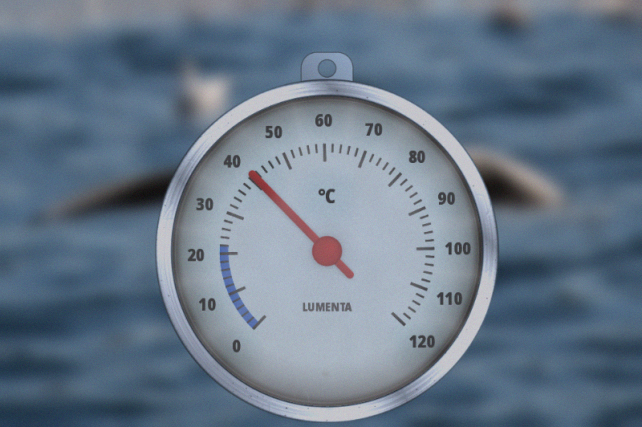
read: 41 °C
